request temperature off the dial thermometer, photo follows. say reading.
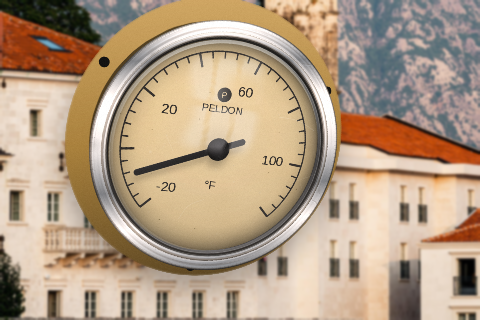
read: -8 °F
